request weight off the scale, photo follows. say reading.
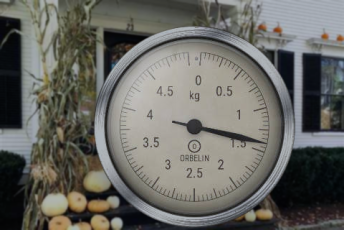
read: 1.4 kg
